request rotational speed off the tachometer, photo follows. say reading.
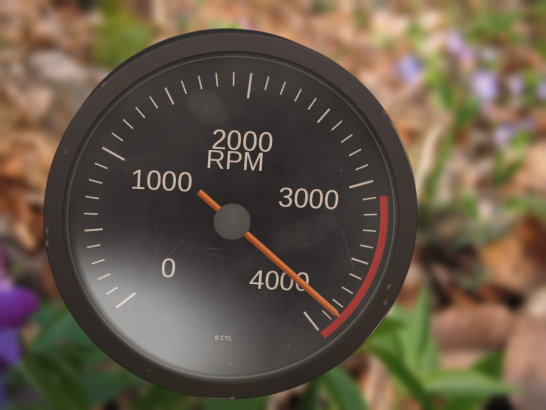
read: 3850 rpm
